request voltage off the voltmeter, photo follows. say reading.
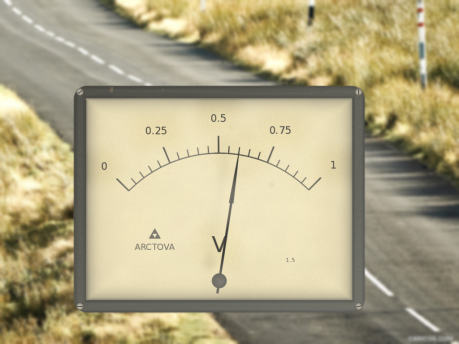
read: 0.6 V
